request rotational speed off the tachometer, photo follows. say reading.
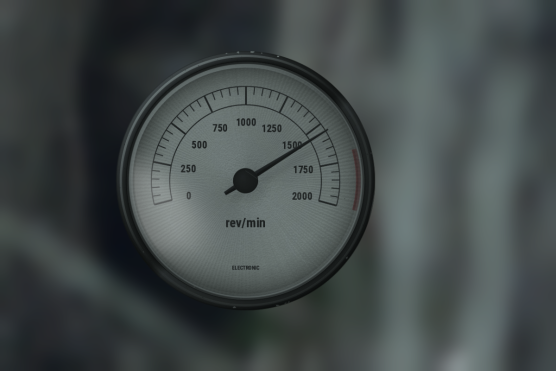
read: 1550 rpm
